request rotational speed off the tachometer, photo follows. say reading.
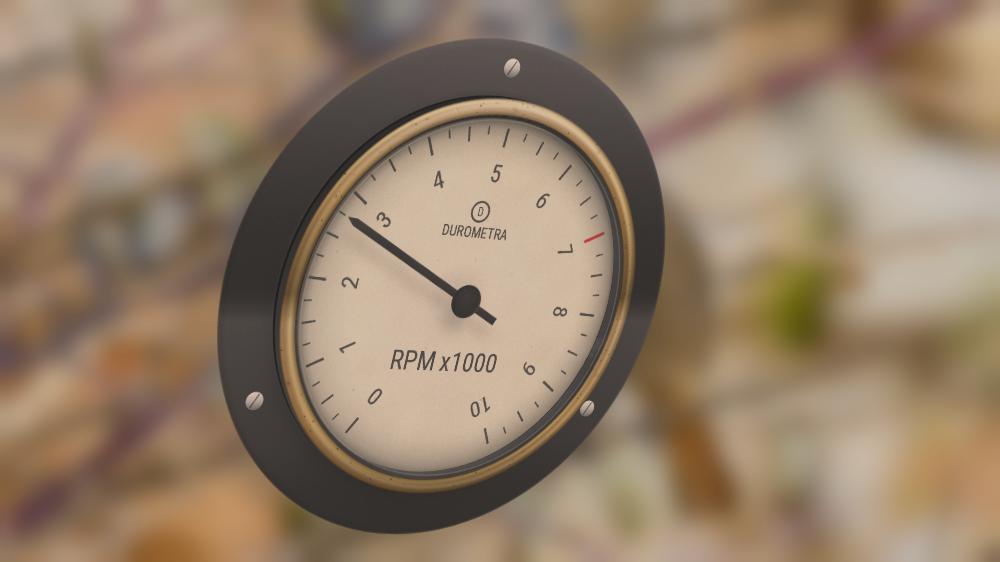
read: 2750 rpm
